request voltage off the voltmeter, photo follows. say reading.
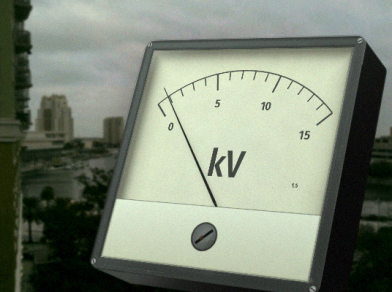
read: 1 kV
